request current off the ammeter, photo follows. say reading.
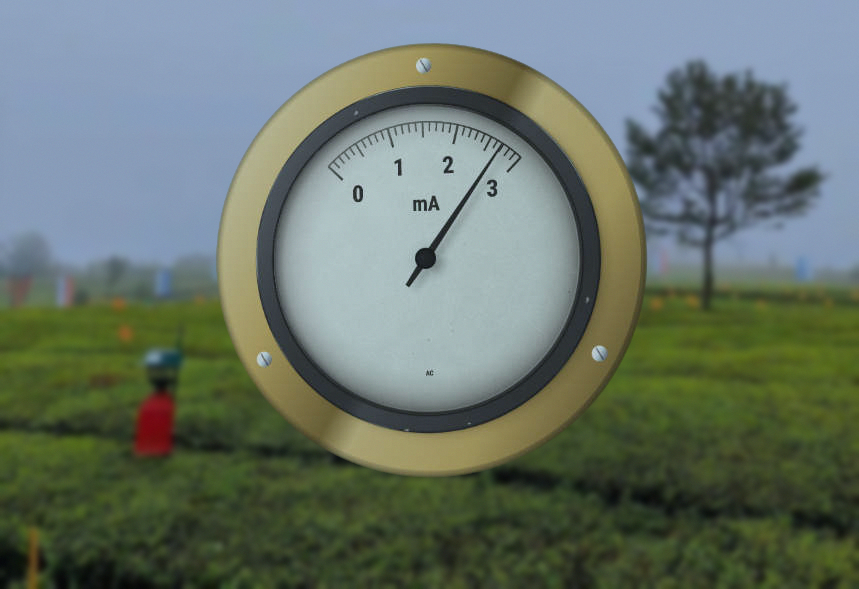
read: 2.7 mA
